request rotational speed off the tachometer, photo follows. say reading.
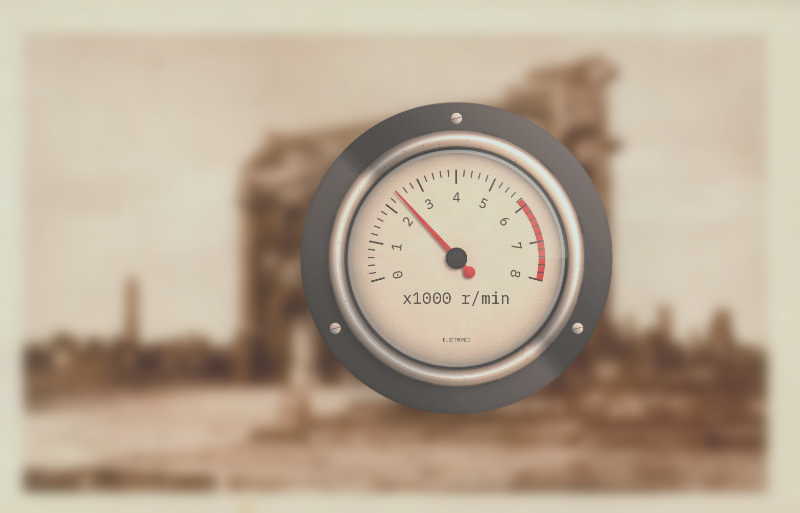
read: 2400 rpm
